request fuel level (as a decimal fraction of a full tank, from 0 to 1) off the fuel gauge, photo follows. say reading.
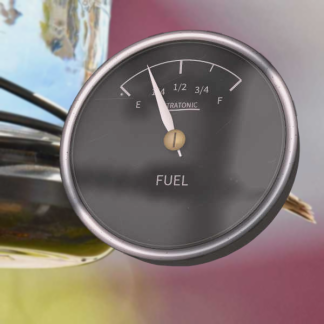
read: 0.25
